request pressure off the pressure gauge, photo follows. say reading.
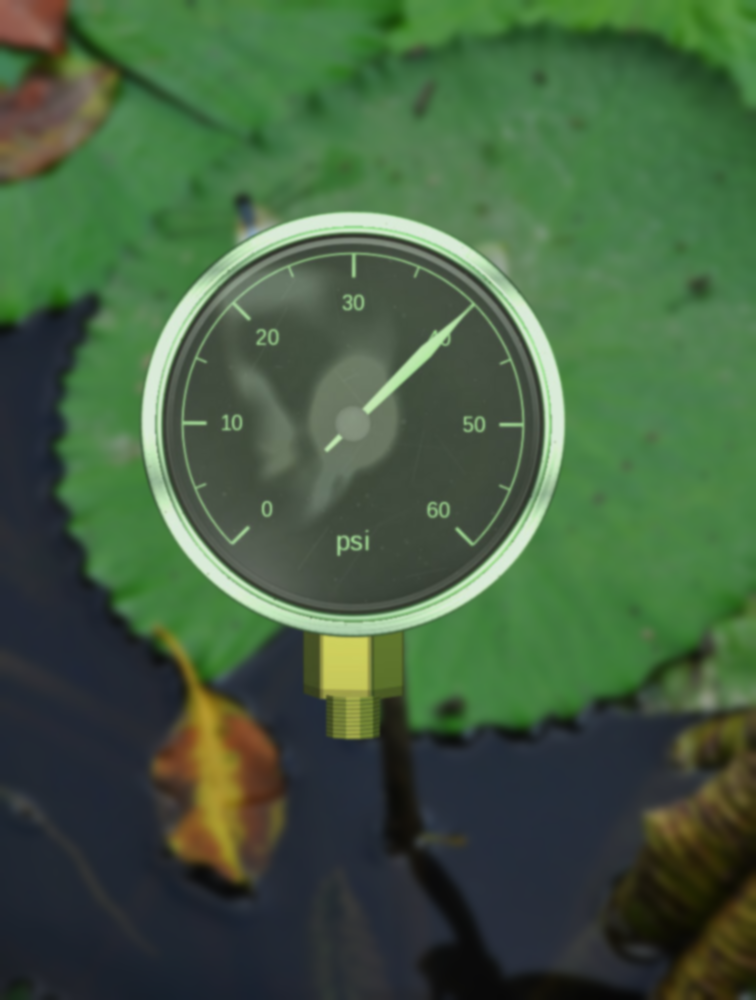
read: 40 psi
